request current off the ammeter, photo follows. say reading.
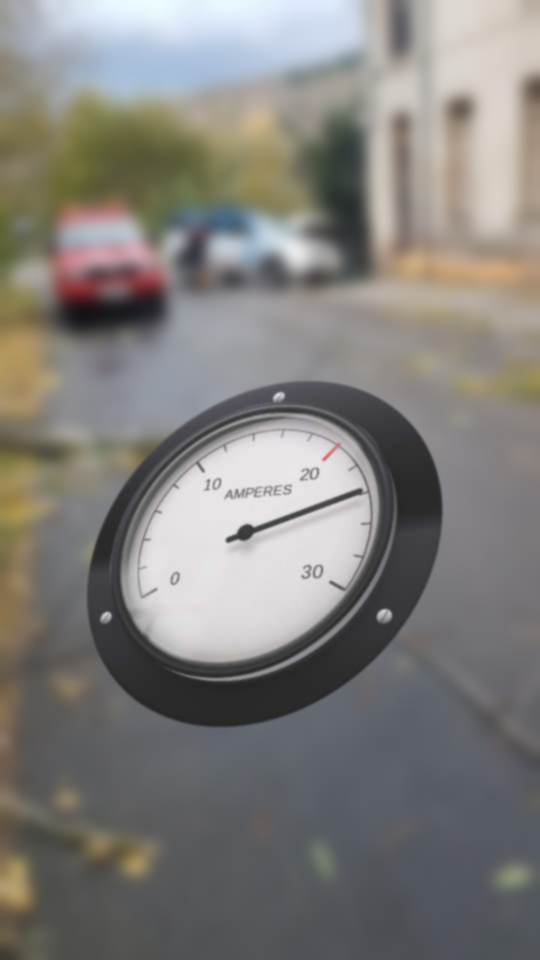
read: 24 A
